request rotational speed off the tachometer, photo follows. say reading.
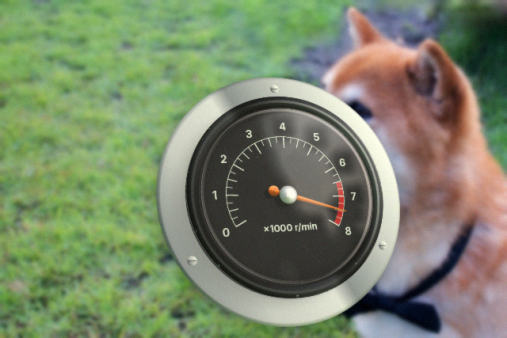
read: 7500 rpm
